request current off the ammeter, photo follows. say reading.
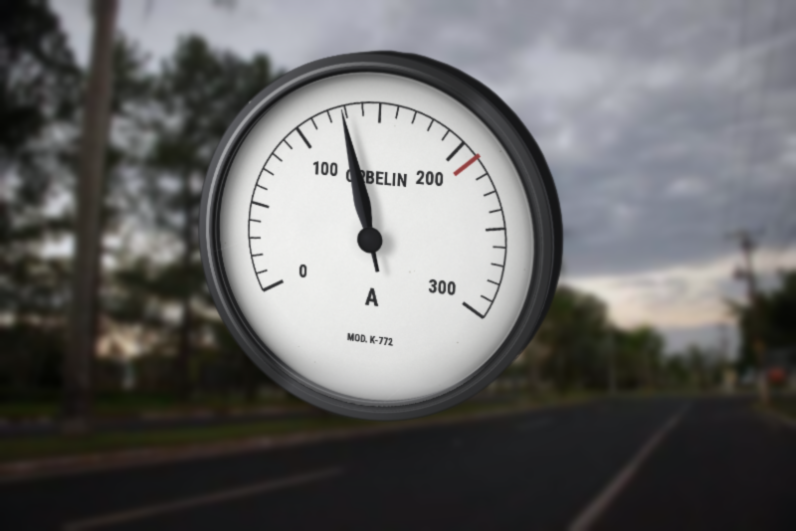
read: 130 A
